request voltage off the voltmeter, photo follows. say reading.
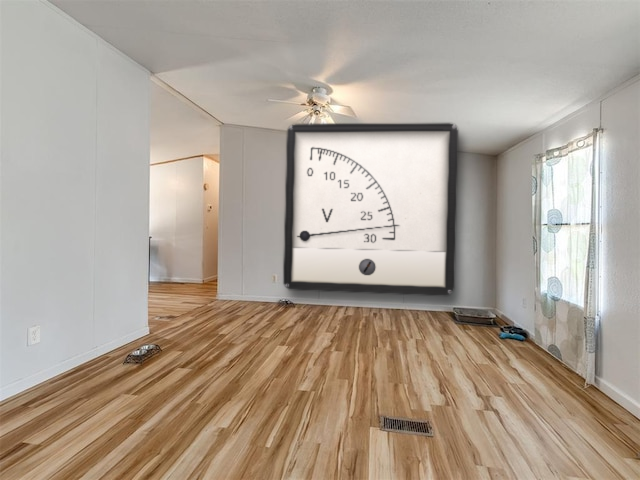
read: 28 V
